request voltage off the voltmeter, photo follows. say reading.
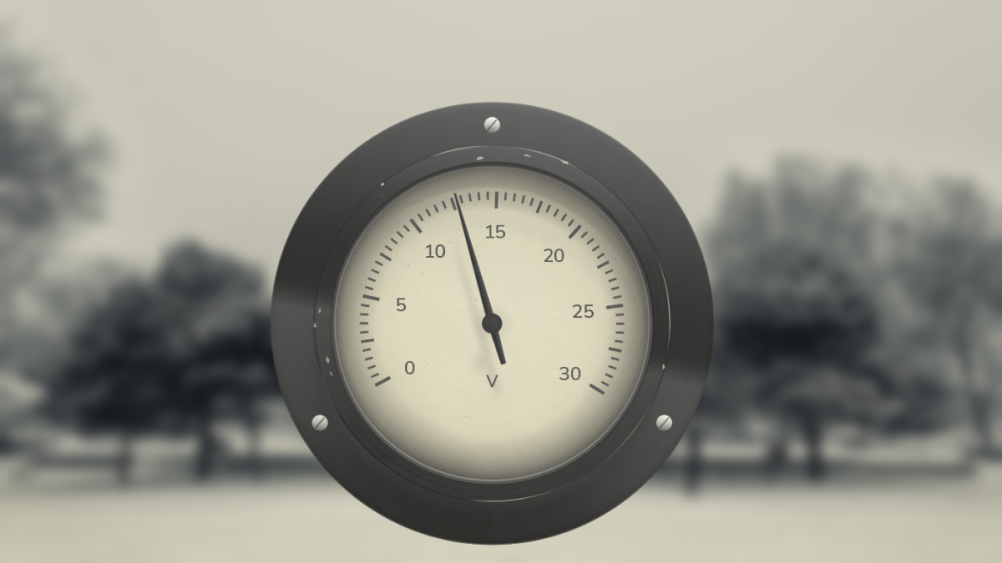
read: 12.75 V
